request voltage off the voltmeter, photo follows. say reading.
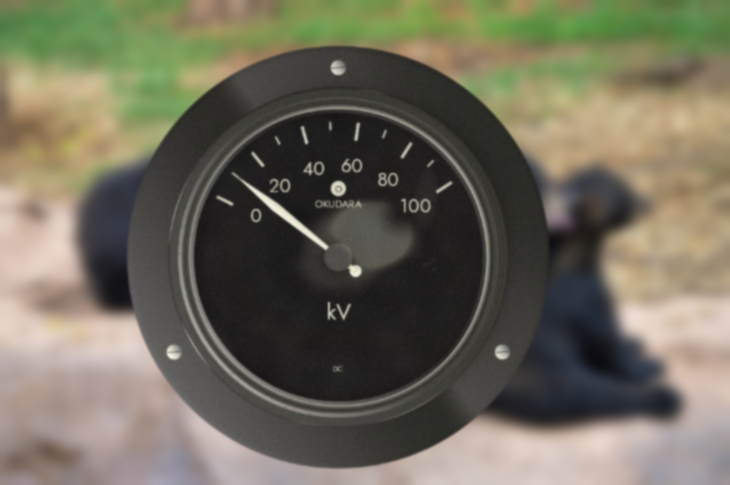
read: 10 kV
